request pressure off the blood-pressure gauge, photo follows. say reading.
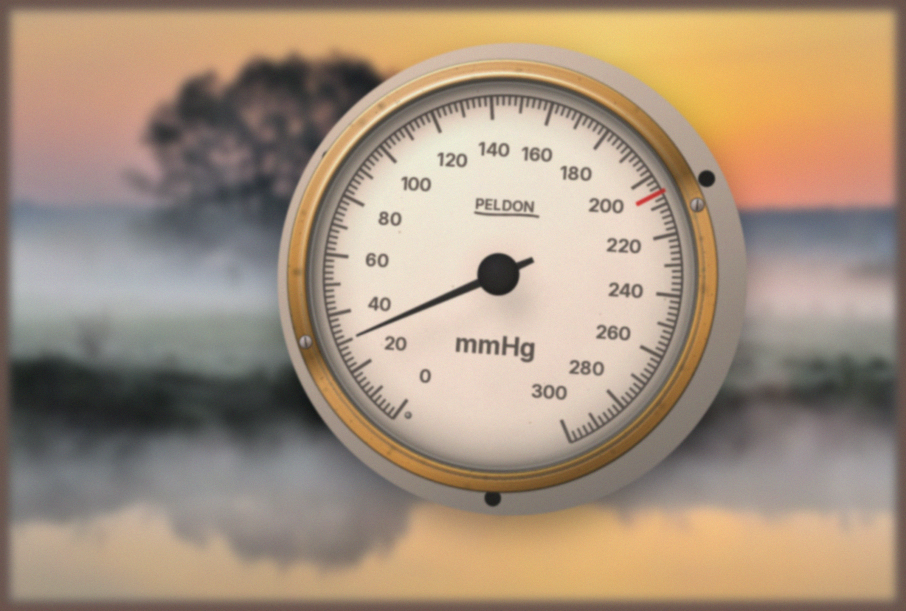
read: 30 mmHg
